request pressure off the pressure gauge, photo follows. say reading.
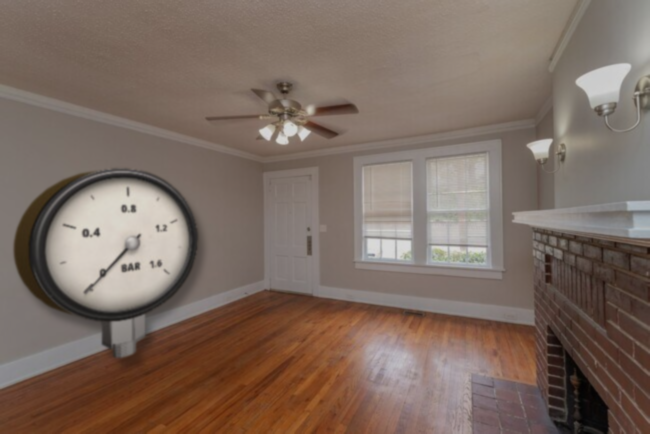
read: 0 bar
